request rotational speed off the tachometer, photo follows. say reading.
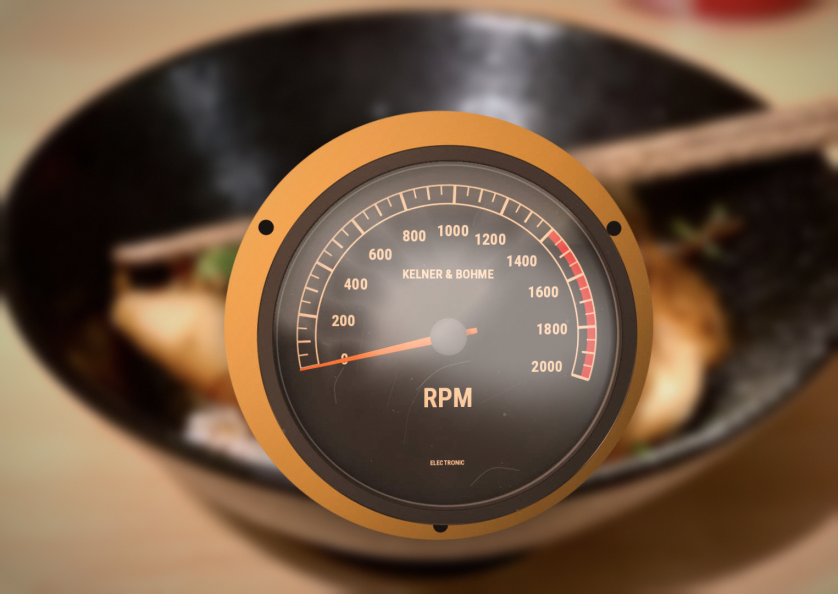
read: 0 rpm
